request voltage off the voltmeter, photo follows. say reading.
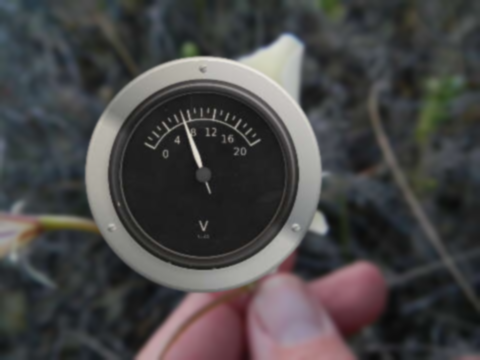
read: 7 V
